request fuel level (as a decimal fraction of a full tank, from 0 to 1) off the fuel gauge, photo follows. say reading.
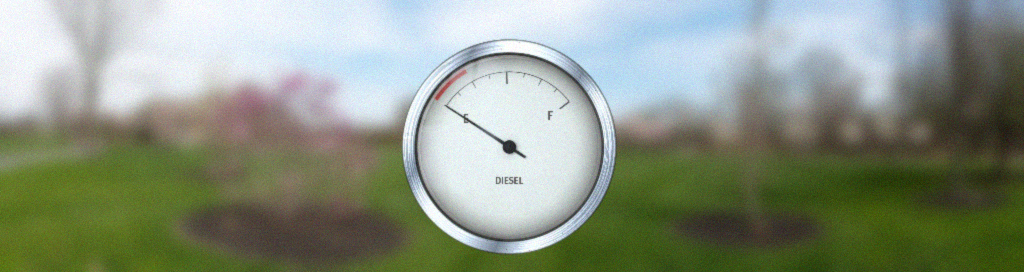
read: 0
